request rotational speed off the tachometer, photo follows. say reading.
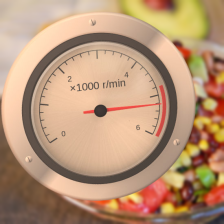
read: 5200 rpm
